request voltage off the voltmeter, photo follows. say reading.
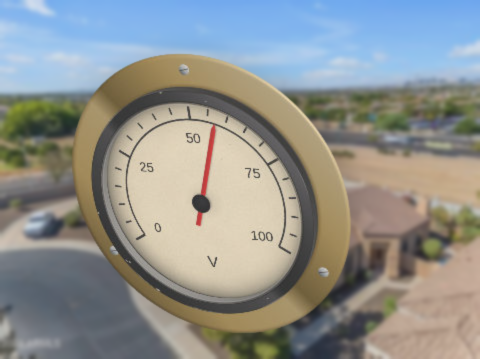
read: 57.5 V
